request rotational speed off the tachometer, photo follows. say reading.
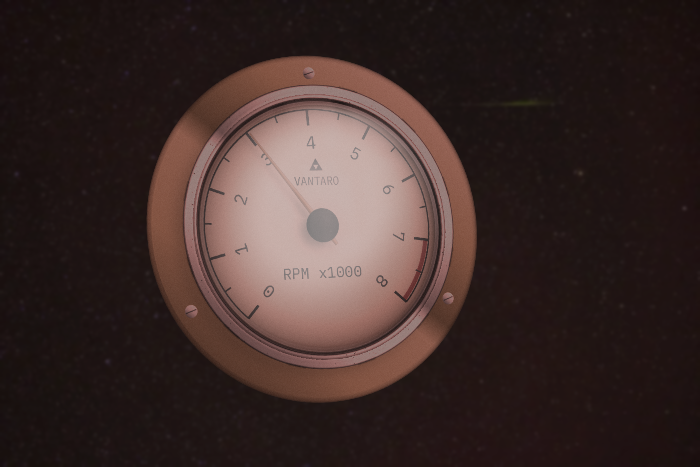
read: 3000 rpm
